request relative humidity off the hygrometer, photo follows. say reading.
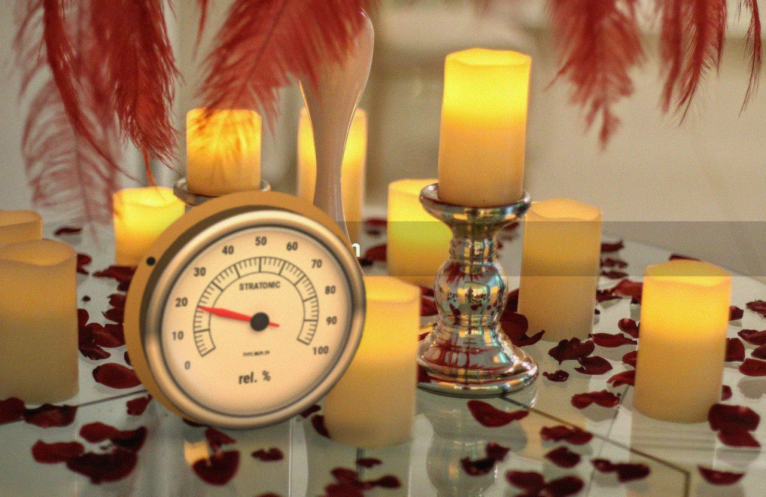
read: 20 %
